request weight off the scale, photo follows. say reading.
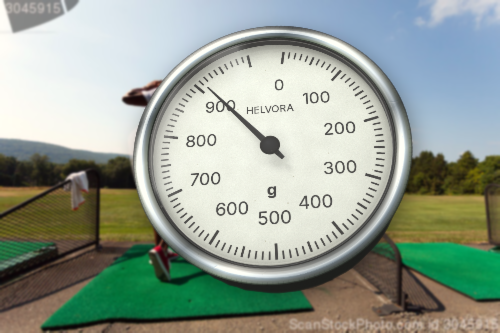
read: 910 g
